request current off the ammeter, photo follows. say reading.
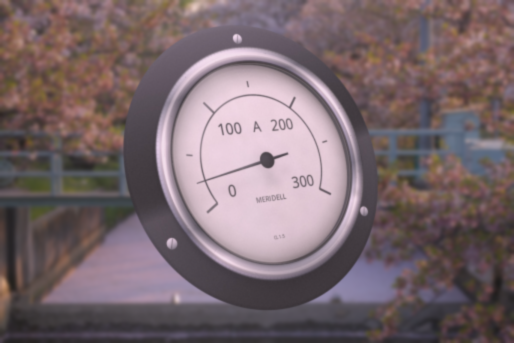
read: 25 A
